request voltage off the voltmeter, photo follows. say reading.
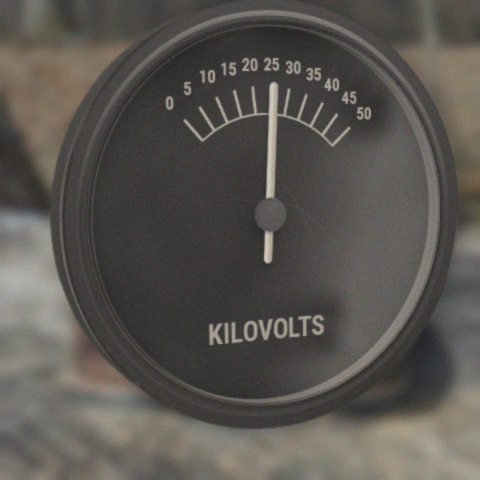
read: 25 kV
